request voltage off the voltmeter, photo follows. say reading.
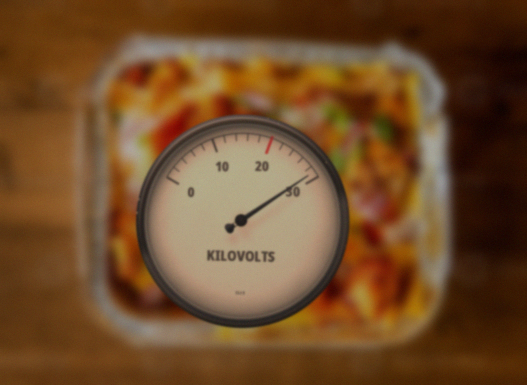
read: 29 kV
